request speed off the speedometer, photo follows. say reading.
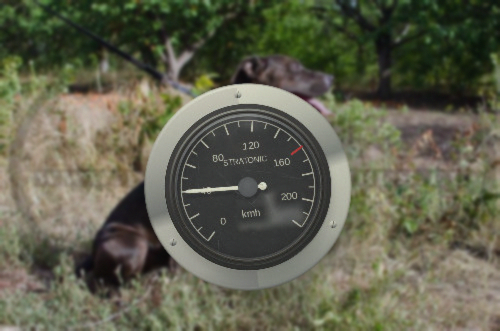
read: 40 km/h
